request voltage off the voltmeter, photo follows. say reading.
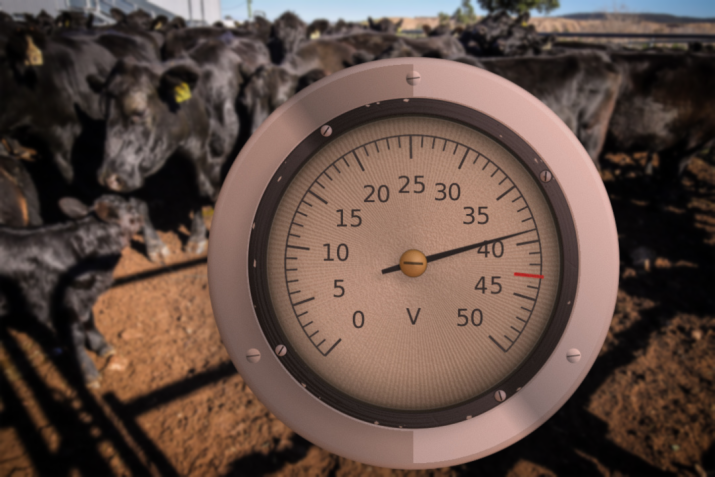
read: 39 V
